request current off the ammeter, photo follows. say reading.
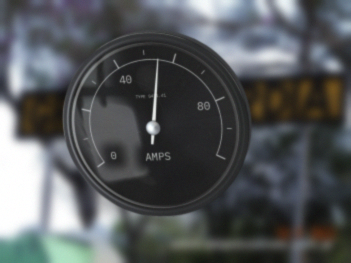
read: 55 A
